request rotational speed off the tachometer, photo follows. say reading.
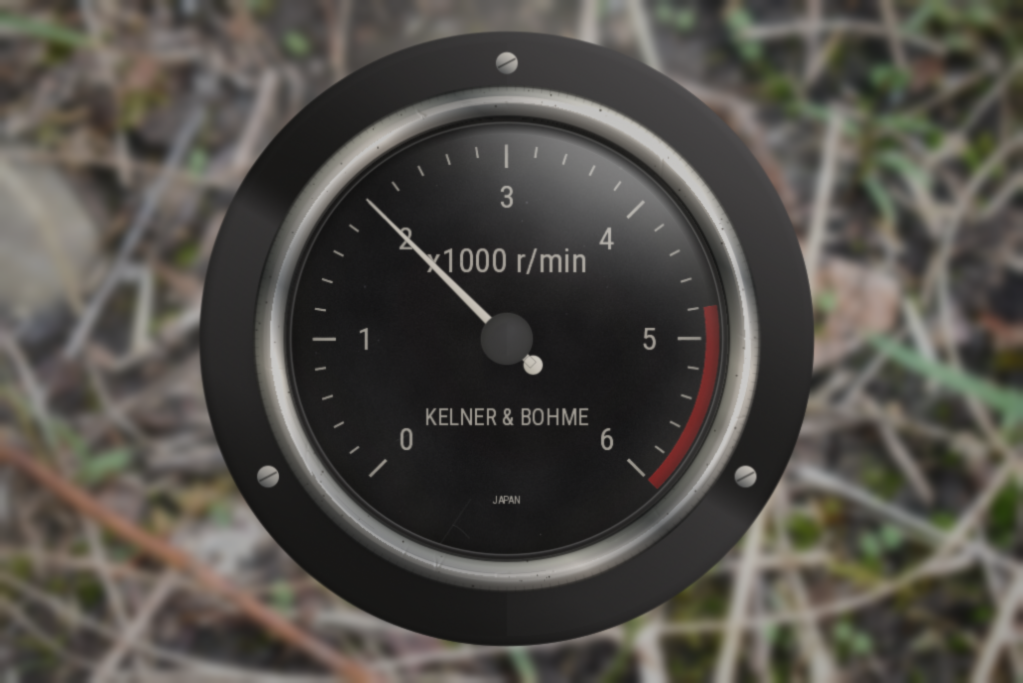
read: 2000 rpm
